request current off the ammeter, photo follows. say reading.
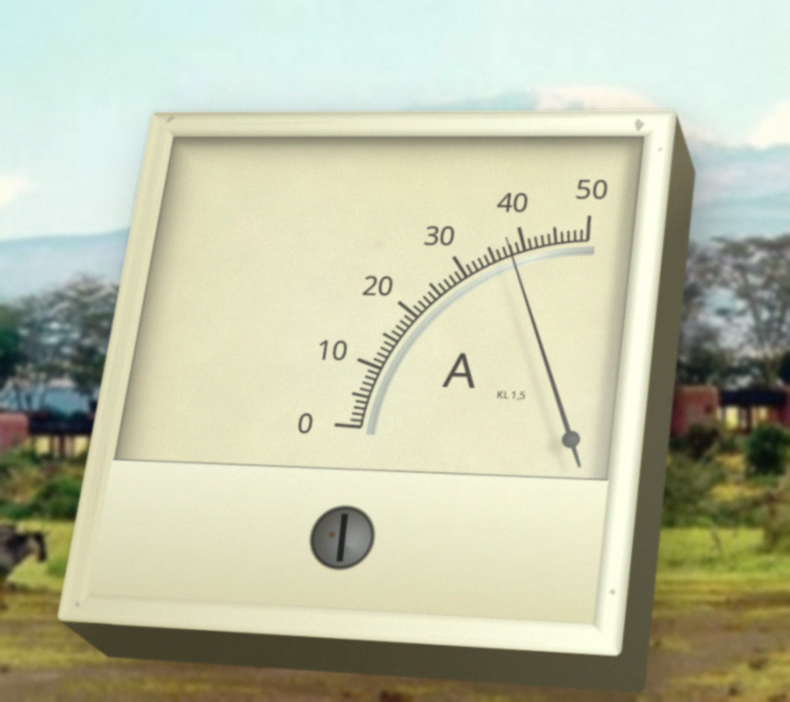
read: 38 A
